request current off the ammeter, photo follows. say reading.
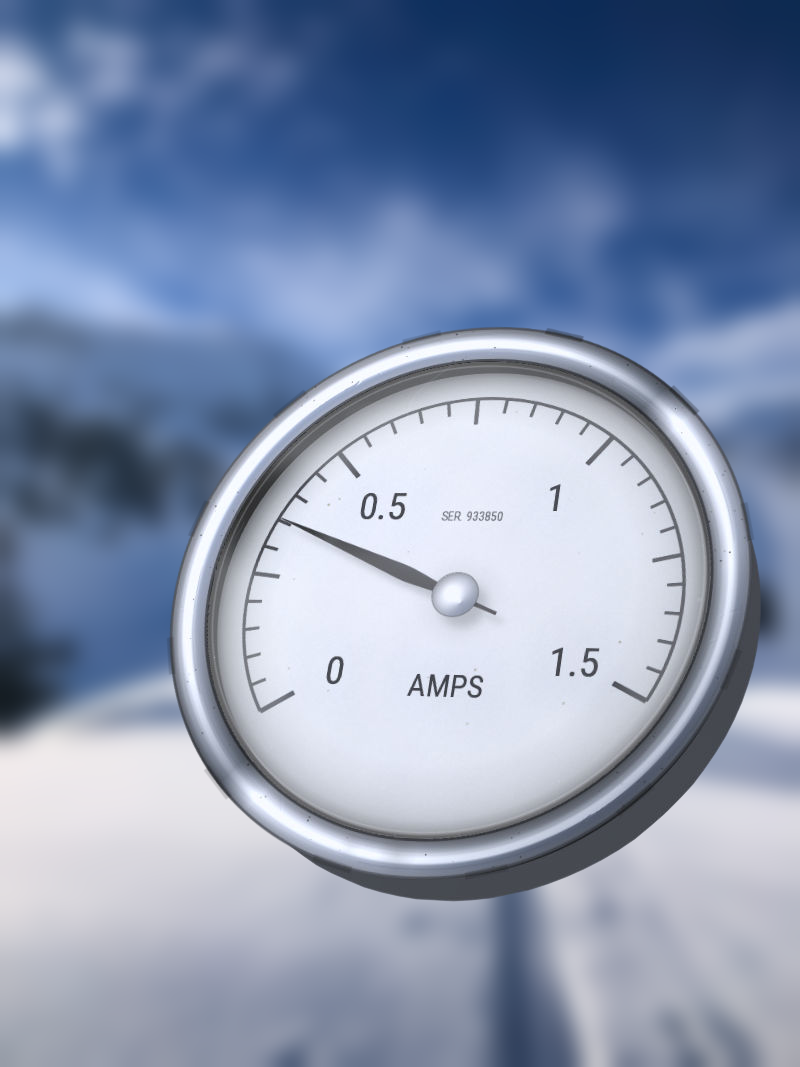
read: 0.35 A
